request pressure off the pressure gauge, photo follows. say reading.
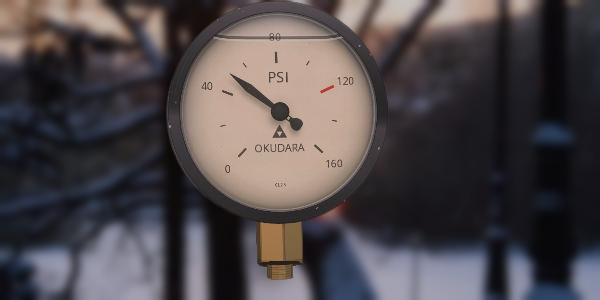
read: 50 psi
